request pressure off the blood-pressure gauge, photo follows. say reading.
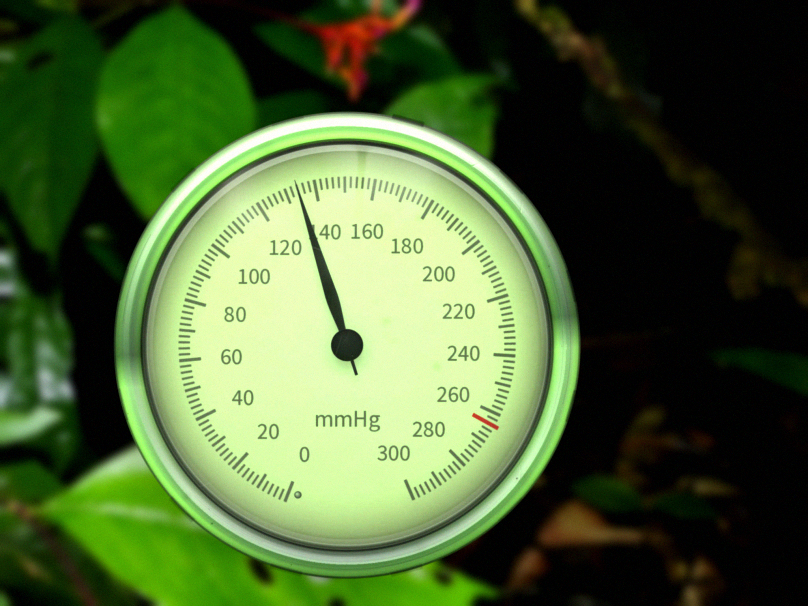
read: 134 mmHg
